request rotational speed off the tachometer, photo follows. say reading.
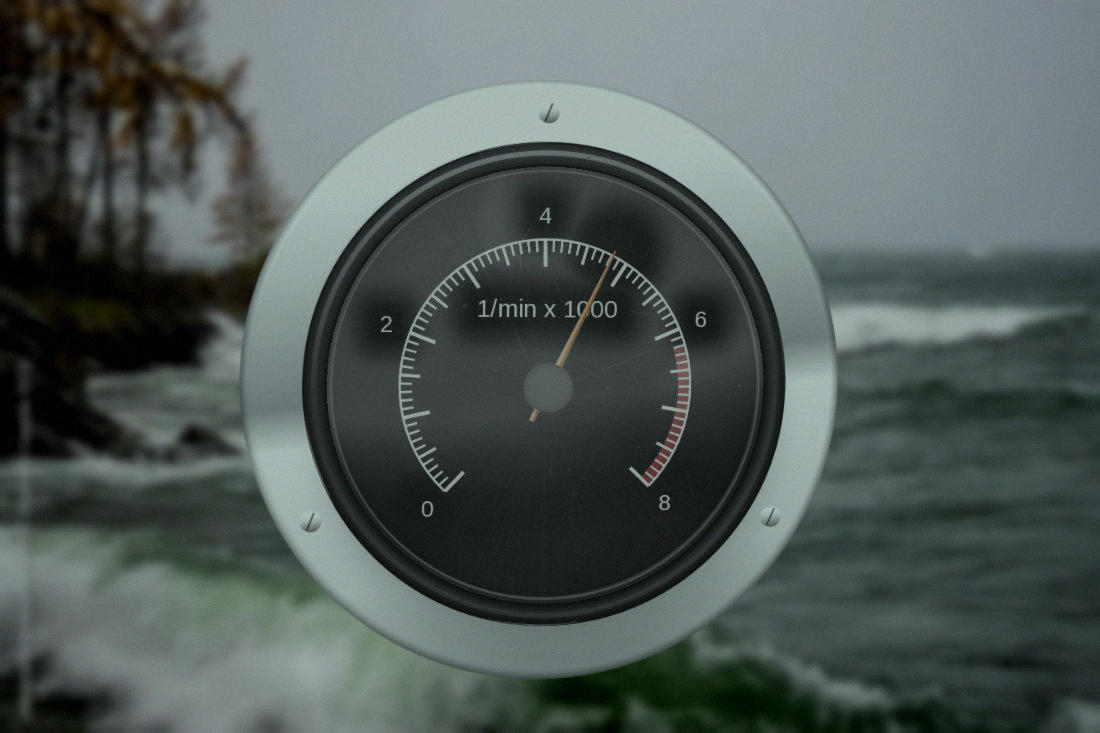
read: 4800 rpm
